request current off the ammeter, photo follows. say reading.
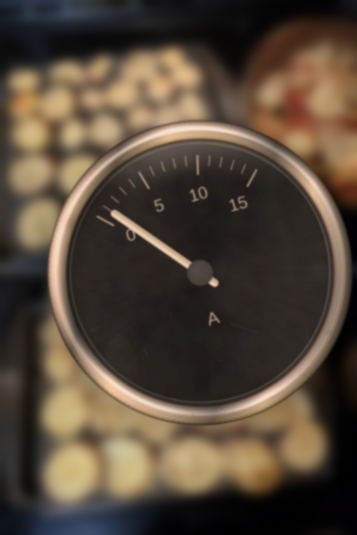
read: 1 A
